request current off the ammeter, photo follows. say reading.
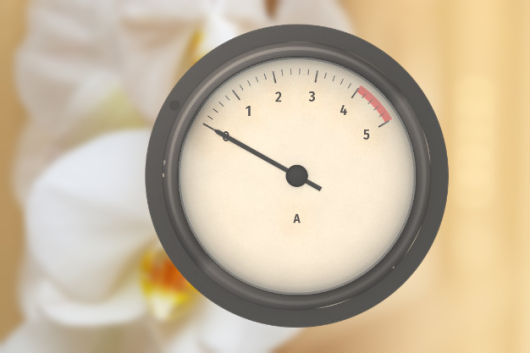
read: 0 A
